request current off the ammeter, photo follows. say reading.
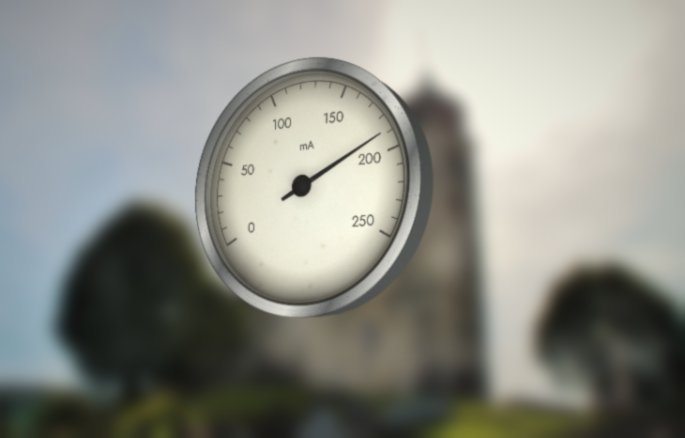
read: 190 mA
